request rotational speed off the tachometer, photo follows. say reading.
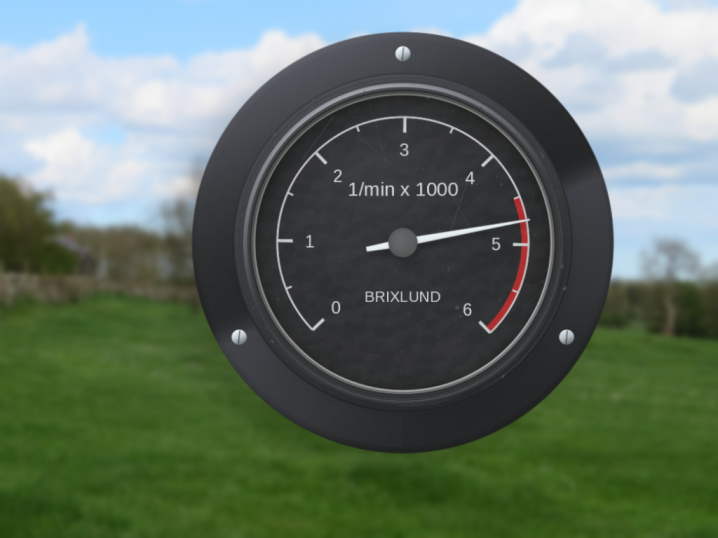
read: 4750 rpm
